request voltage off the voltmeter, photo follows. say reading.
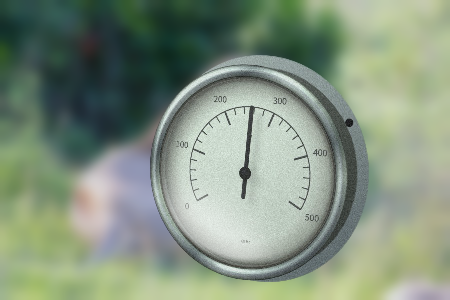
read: 260 V
